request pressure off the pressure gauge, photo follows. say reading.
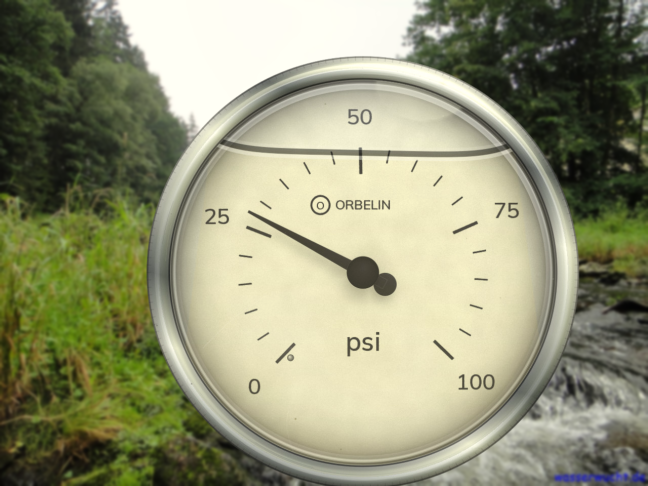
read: 27.5 psi
